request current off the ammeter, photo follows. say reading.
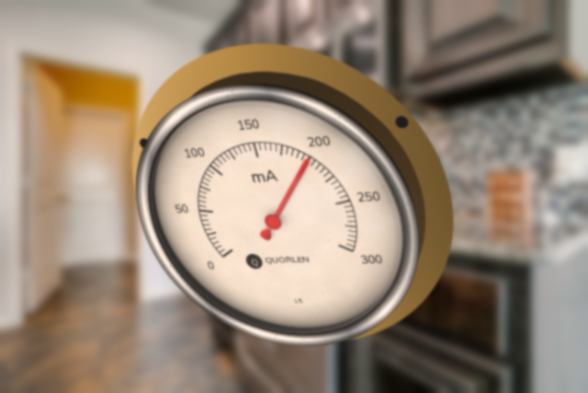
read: 200 mA
